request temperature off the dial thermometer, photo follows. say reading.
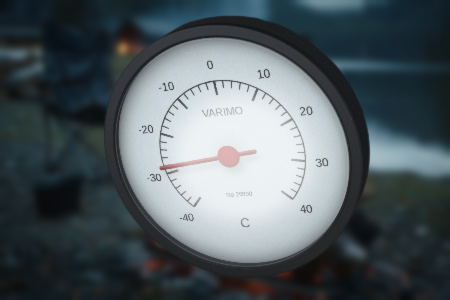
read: -28 °C
